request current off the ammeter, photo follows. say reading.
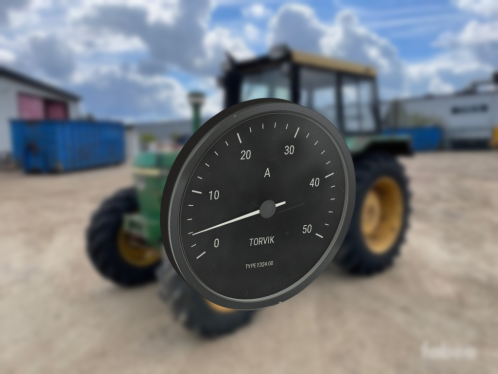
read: 4 A
